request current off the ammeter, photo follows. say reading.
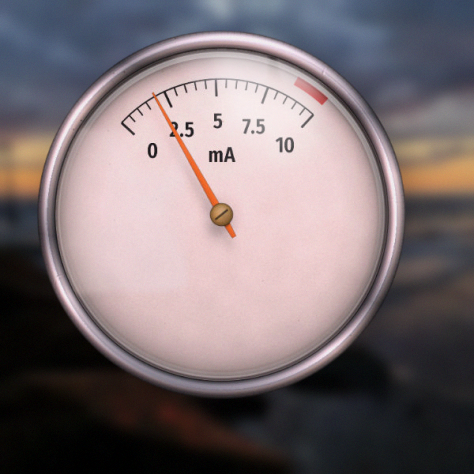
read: 2 mA
